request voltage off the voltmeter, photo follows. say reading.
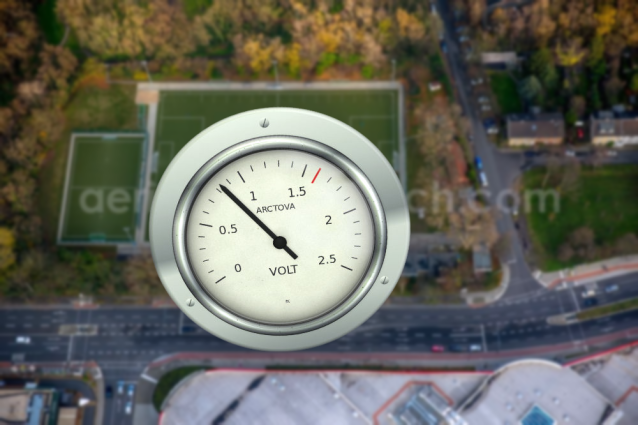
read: 0.85 V
